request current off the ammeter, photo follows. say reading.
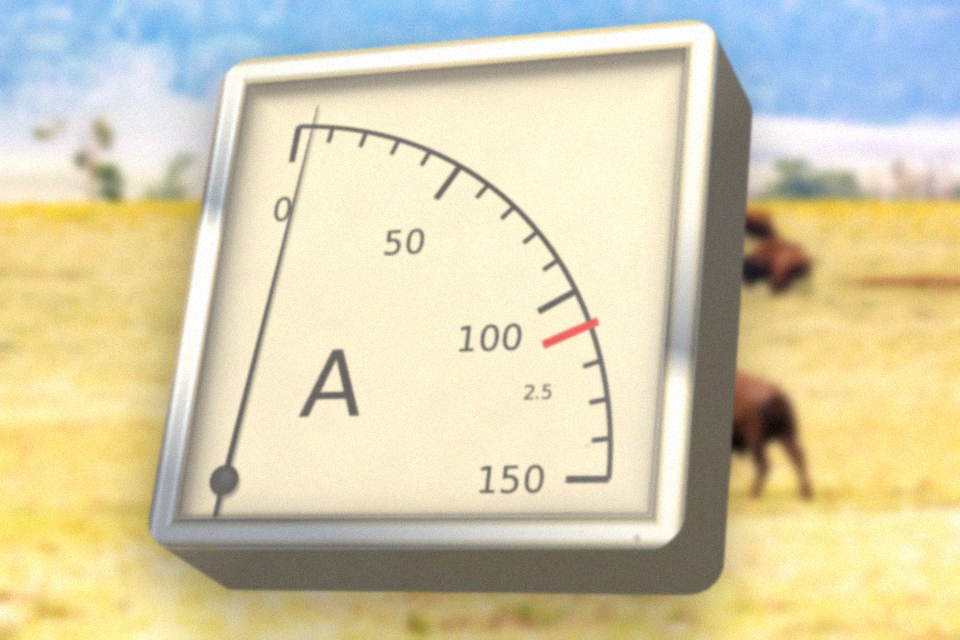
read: 5 A
